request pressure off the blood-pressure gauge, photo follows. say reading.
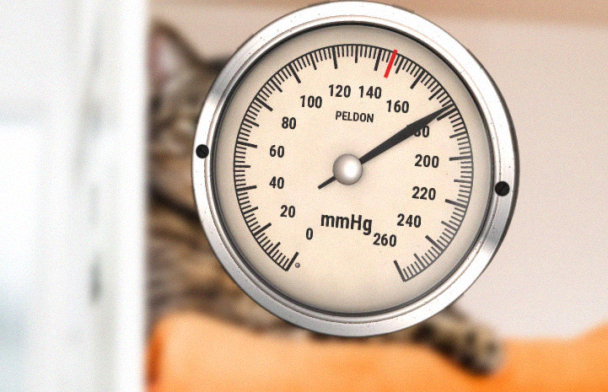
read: 178 mmHg
